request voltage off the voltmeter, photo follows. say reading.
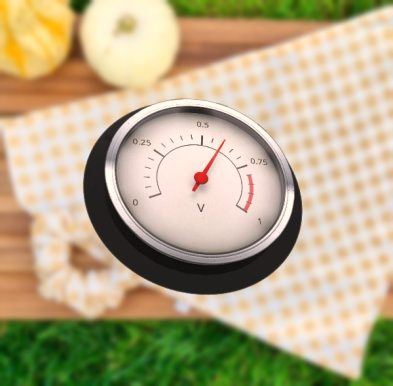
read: 0.6 V
